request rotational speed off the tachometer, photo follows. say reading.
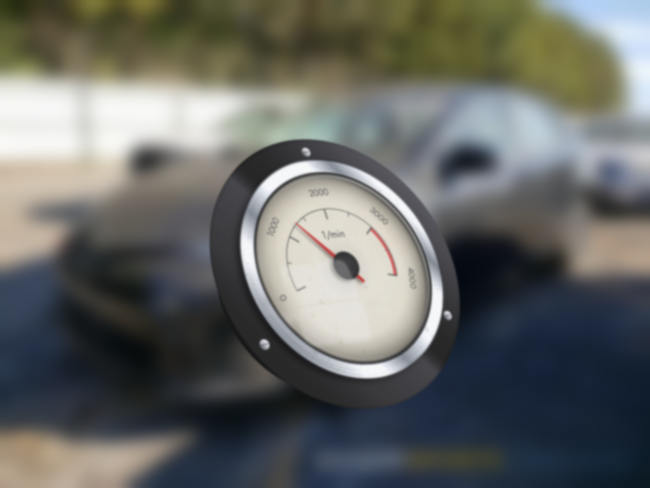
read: 1250 rpm
